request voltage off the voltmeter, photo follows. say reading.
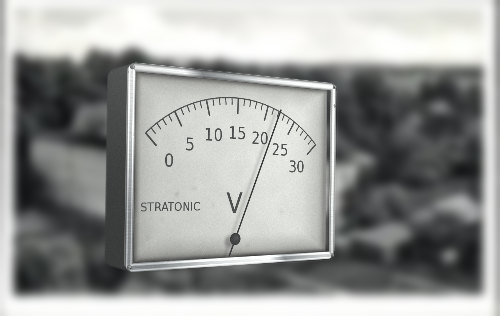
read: 22 V
